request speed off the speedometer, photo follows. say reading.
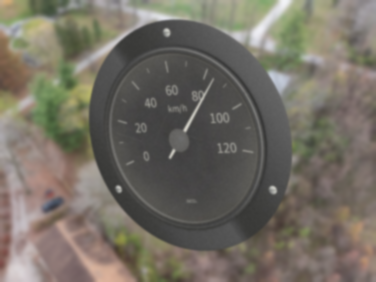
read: 85 km/h
